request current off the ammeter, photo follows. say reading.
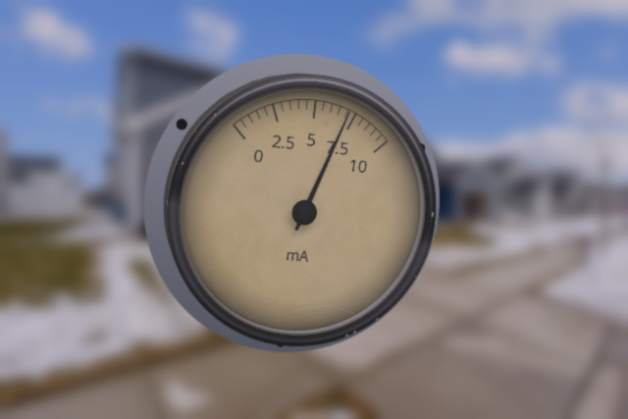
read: 7 mA
